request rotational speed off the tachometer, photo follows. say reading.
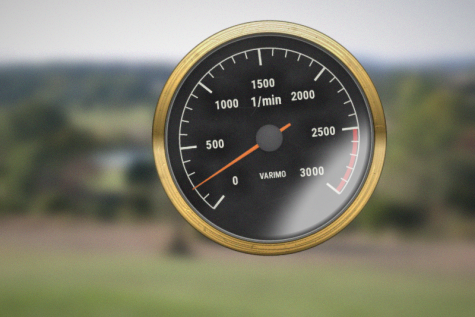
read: 200 rpm
